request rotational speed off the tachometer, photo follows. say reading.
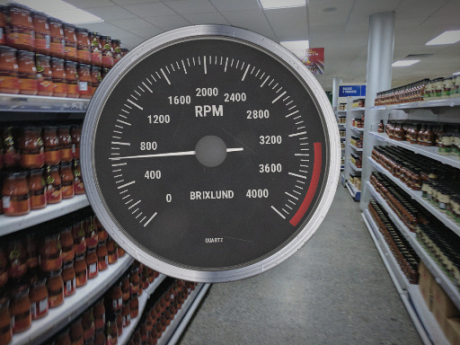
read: 650 rpm
